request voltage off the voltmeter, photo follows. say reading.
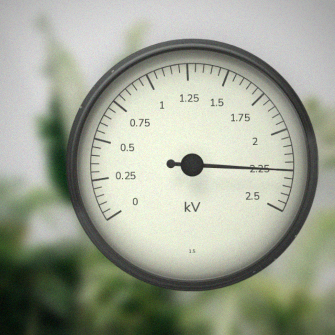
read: 2.25 kV
